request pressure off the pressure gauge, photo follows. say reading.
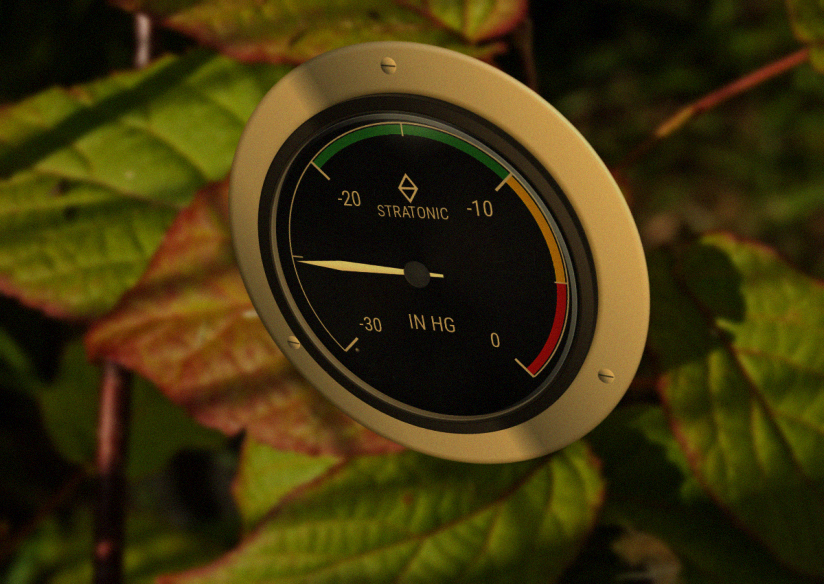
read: -25 inHg
